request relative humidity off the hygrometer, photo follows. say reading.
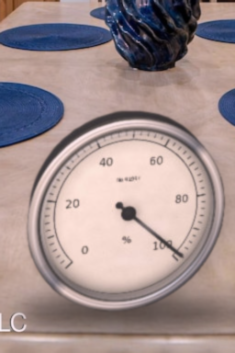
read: 98 %
